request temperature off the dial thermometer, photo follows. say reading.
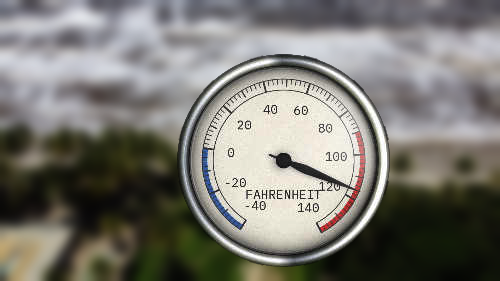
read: 116 °F
